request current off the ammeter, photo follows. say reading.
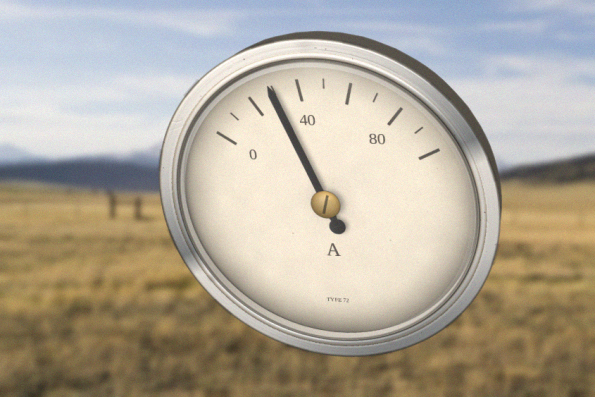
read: 30 A
